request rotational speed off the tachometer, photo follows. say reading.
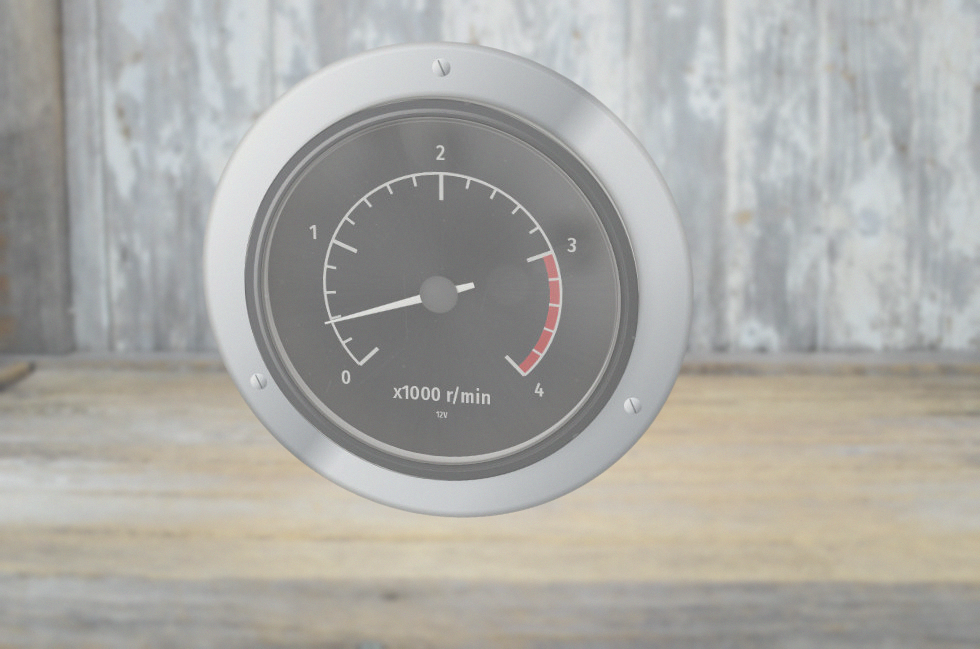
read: 400 rpm
